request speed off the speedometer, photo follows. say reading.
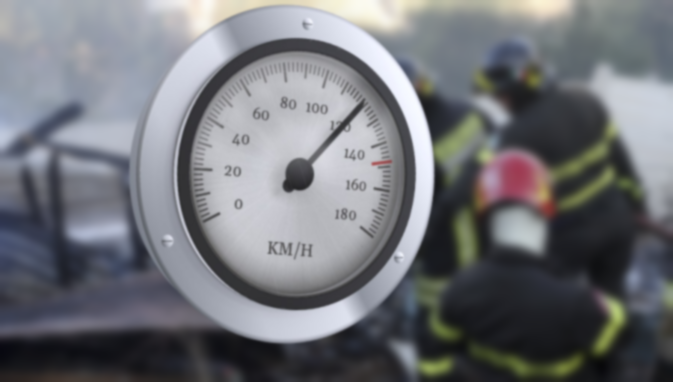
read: 120 km/h
